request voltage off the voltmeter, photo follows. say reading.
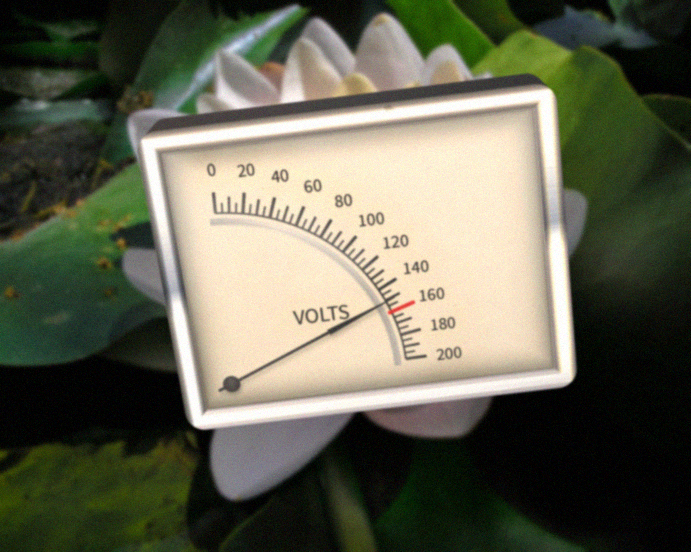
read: 150 V
